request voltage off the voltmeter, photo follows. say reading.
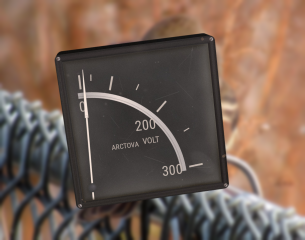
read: 25 V
